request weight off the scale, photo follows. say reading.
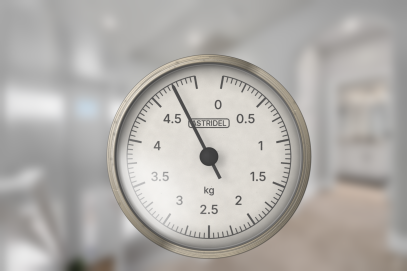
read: 4.75 kg
